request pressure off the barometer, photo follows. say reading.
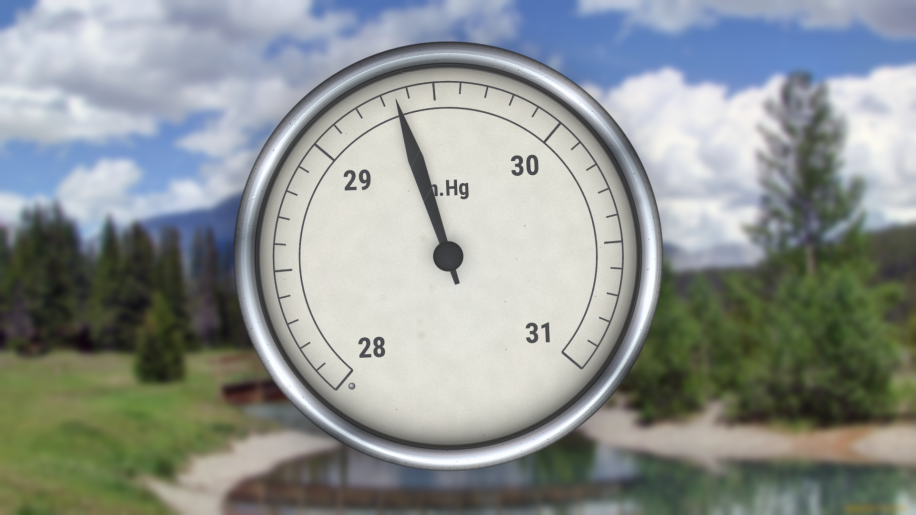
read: 29.35 inHg
